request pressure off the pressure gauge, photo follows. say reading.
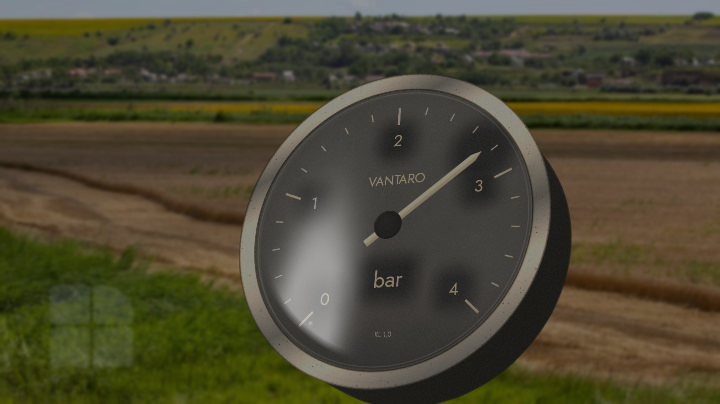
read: 2.8 bar
